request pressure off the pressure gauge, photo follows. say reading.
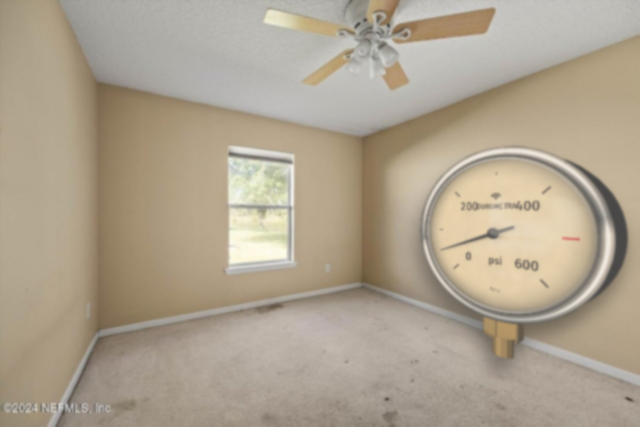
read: 50 psi
